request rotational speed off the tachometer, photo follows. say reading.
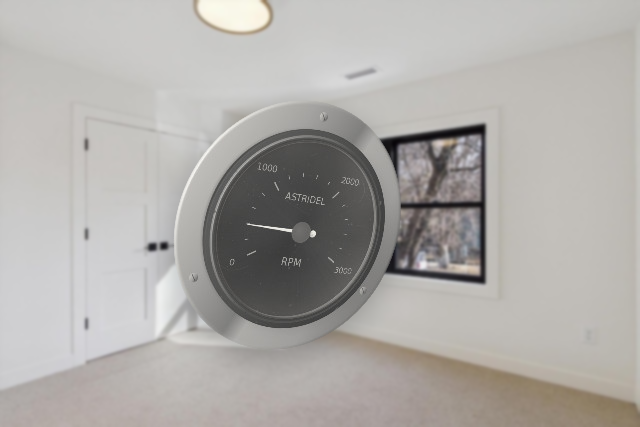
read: 400 rpm
